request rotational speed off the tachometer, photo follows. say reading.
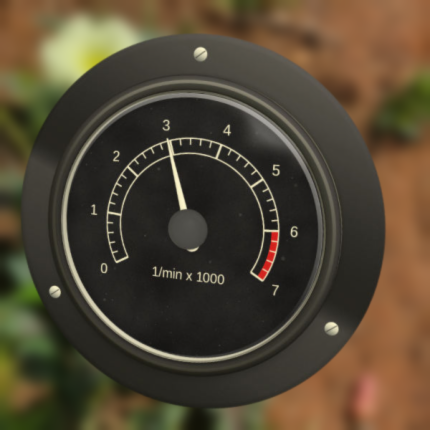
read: 3000 rpm
